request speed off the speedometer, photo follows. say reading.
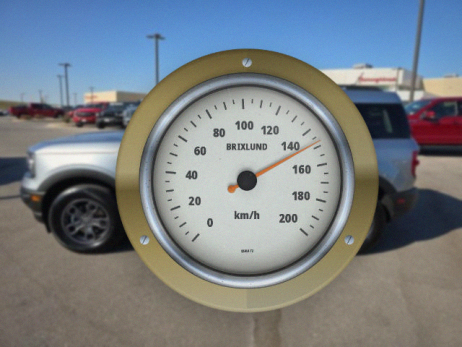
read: 147.5 km/h
